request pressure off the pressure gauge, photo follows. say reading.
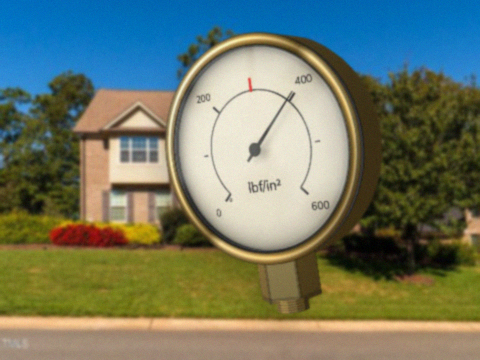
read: 400 psi
